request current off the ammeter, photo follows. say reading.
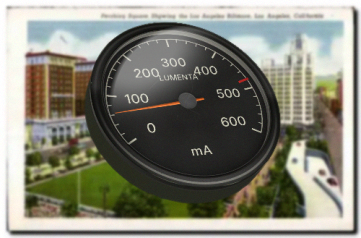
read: 60 mA
